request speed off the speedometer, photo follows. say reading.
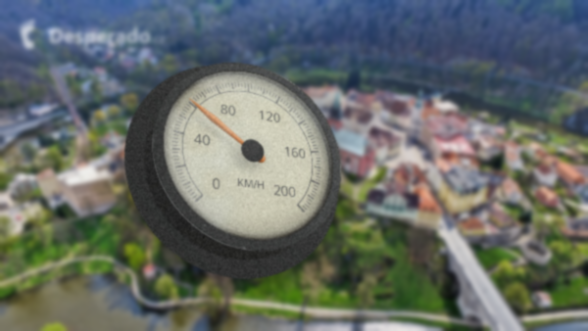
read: 60 km/h
